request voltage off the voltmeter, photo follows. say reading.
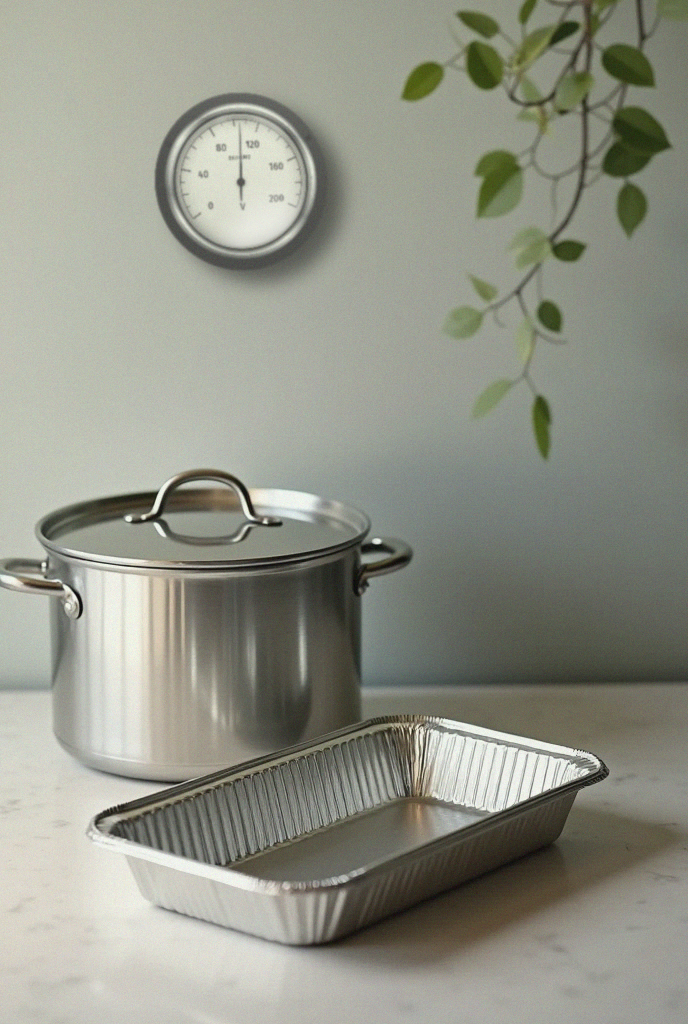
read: 105 V
